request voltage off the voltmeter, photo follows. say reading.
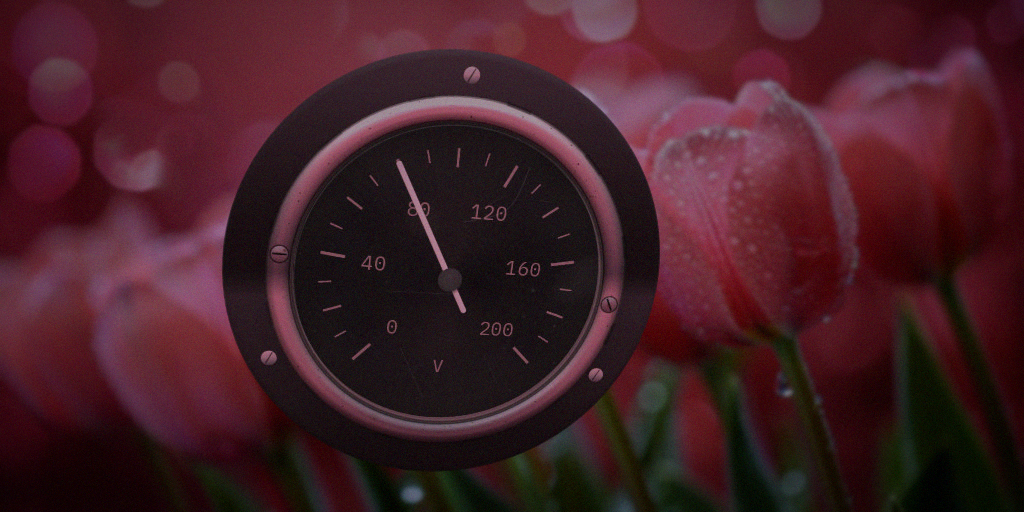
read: 80 V
